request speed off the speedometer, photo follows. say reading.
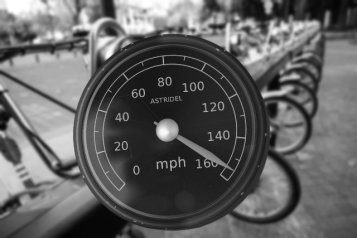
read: 155 mph
